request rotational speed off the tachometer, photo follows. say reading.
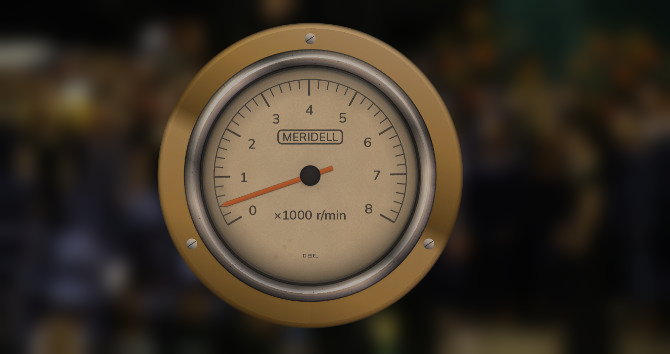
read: 400 rpm
